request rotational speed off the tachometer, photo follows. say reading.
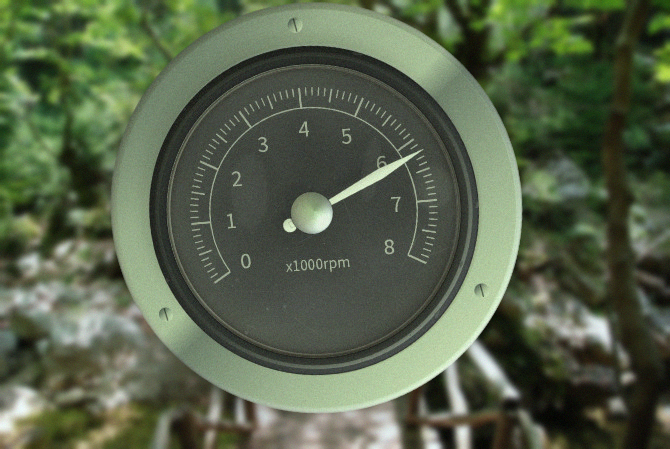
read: 6200 rpm
